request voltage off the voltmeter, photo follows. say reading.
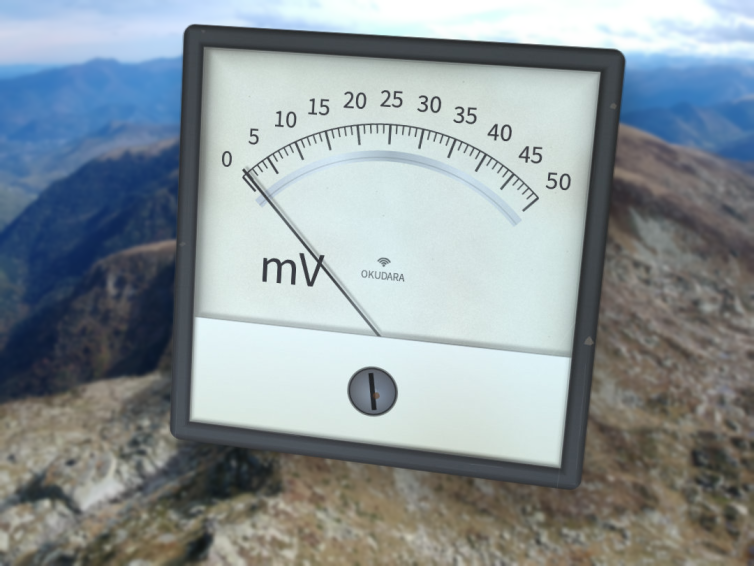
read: 1 mV
